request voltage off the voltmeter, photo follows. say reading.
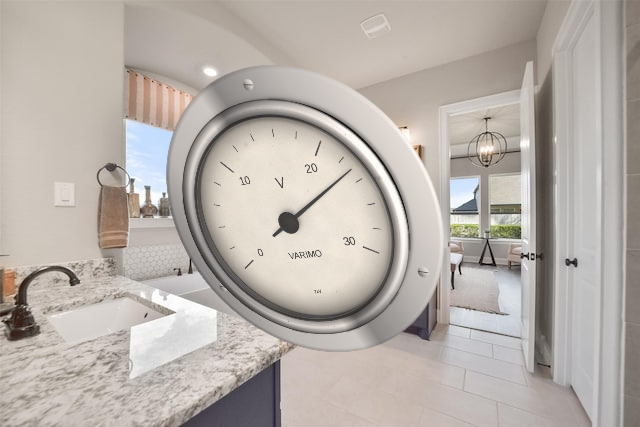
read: 23 V
